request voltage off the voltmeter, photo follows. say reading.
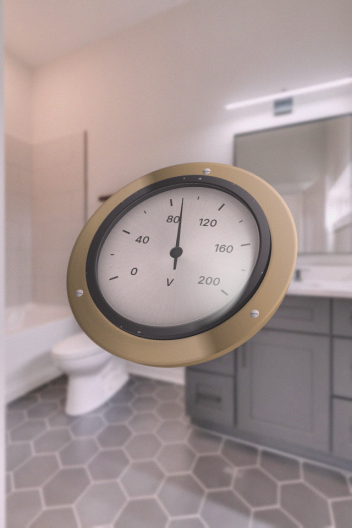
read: 90 V
